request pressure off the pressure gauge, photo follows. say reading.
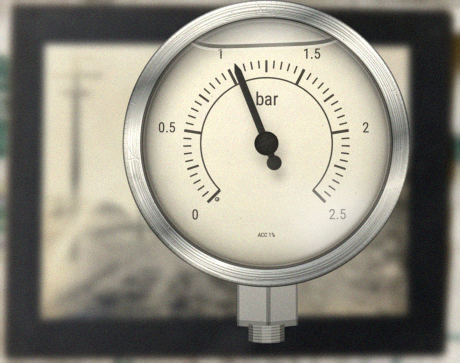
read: 1.05 bar
